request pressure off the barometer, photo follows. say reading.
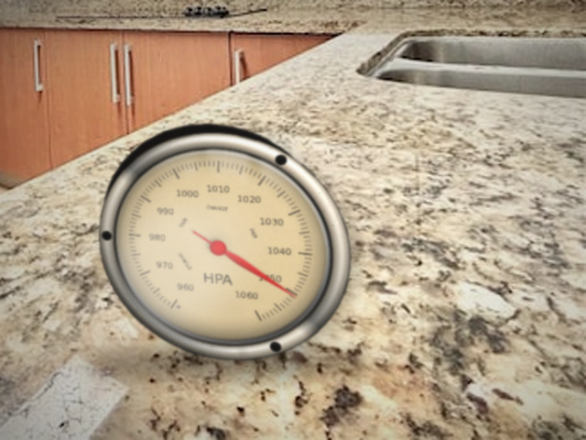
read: 1050 hPa
